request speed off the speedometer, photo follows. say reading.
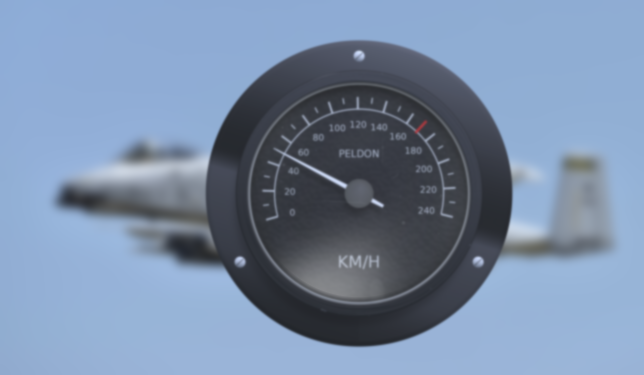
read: 50 km/h
